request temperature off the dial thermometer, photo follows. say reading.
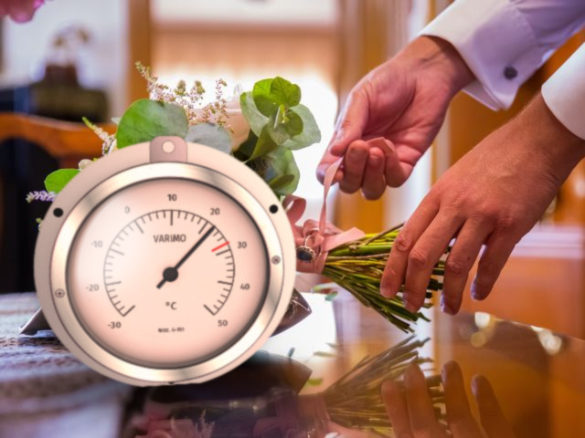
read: 22 °C
